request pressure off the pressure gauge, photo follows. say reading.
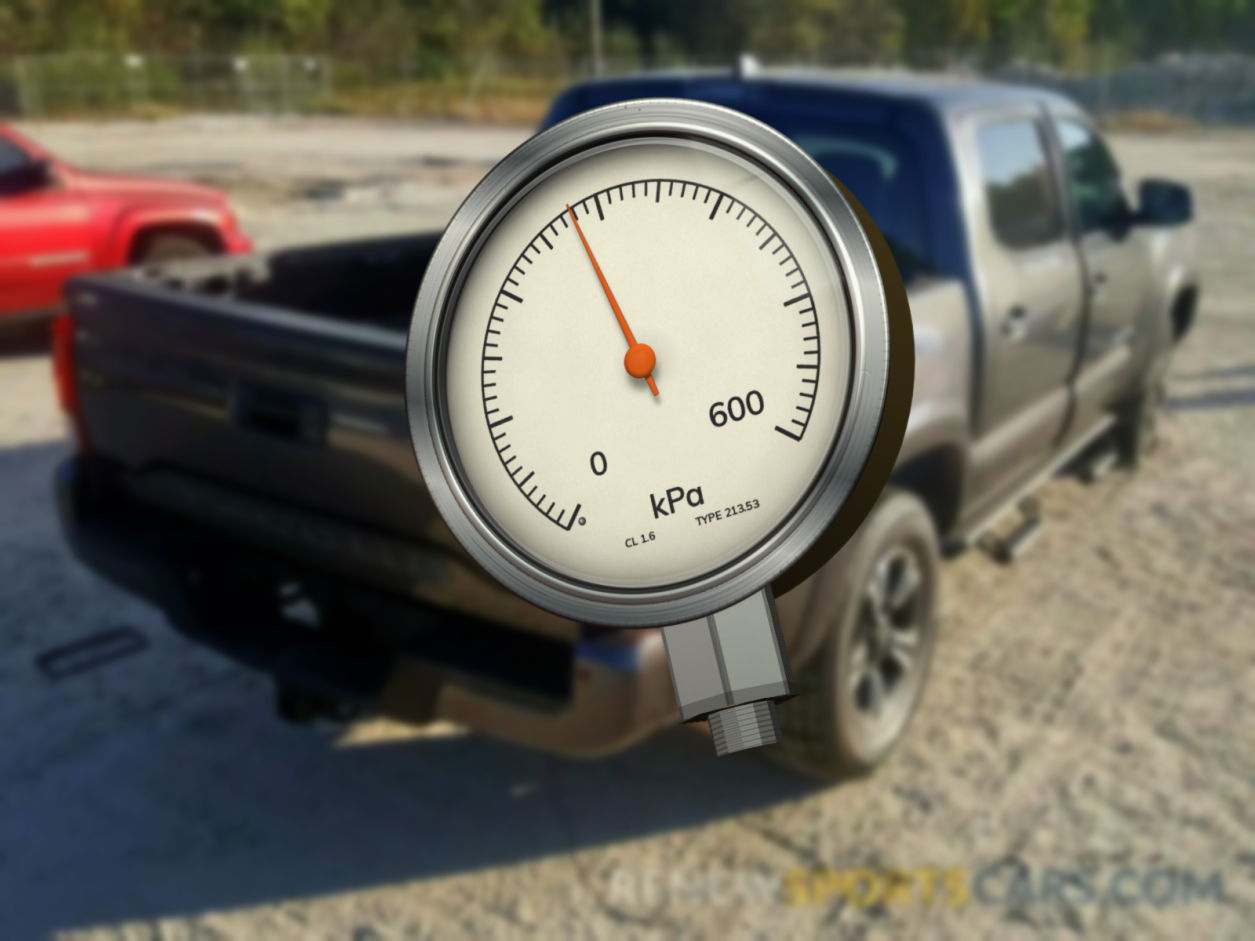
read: 280 kPa
